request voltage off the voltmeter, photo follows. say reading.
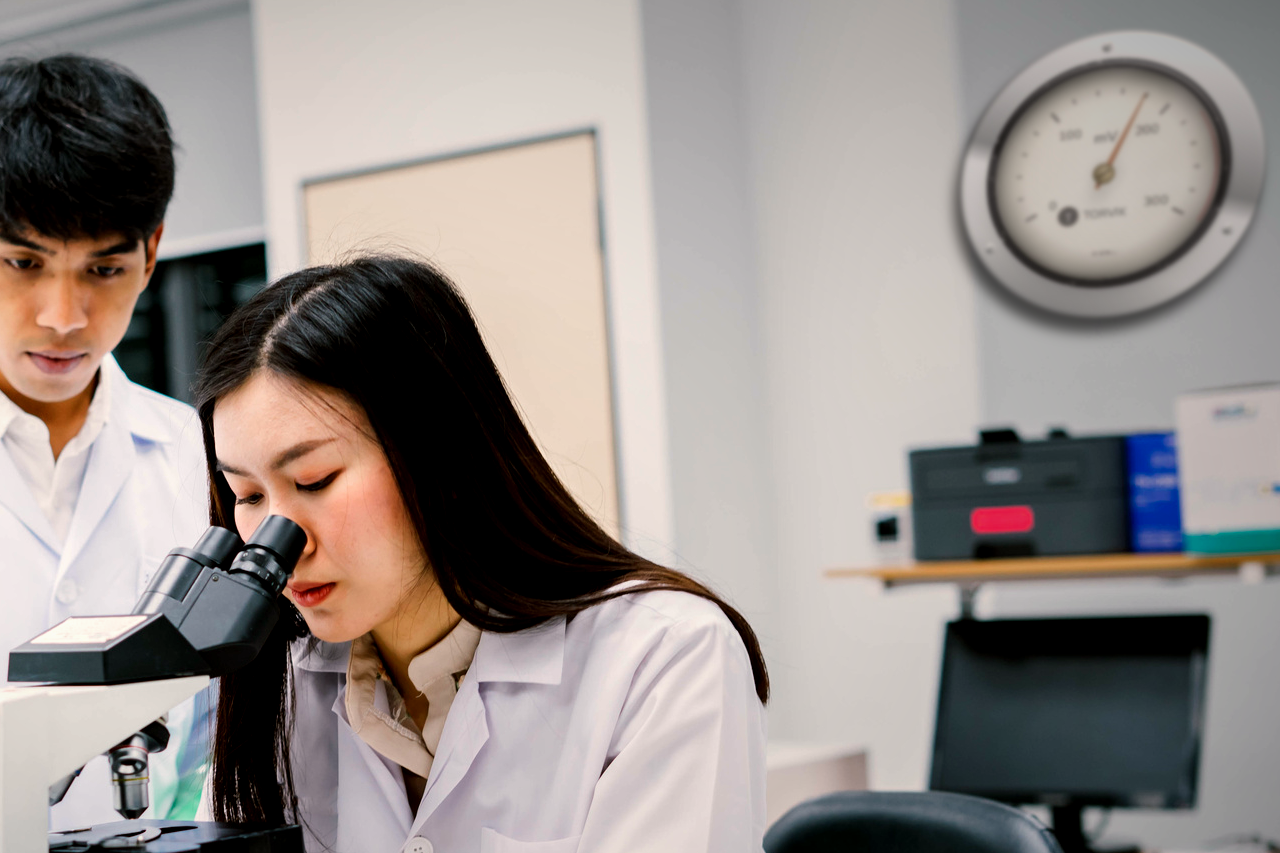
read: 180 mV
